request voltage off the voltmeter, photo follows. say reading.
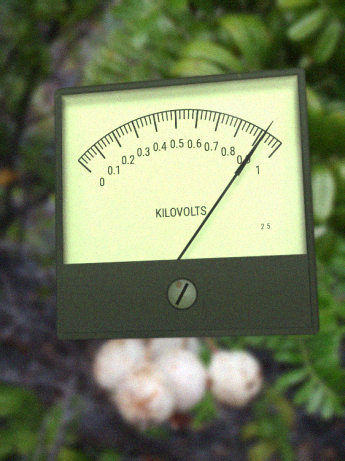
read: 0.92 kV
